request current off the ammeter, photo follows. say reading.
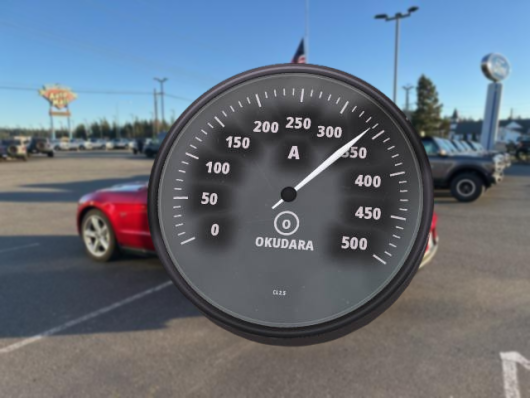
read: 340 A
